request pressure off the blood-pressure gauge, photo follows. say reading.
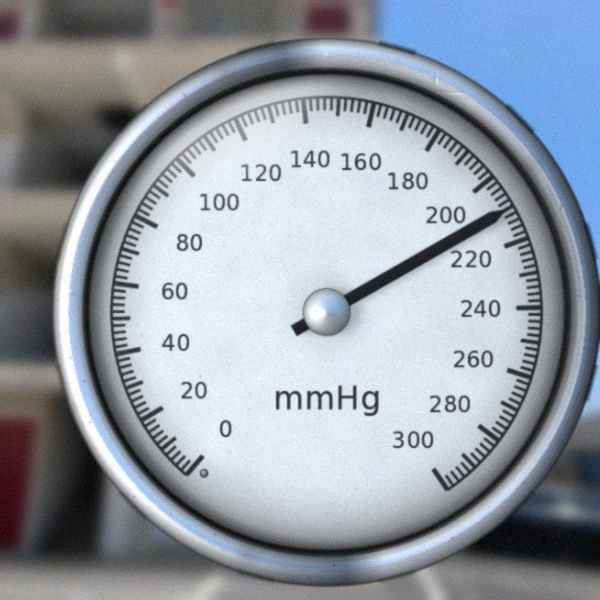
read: 210 mmHg
